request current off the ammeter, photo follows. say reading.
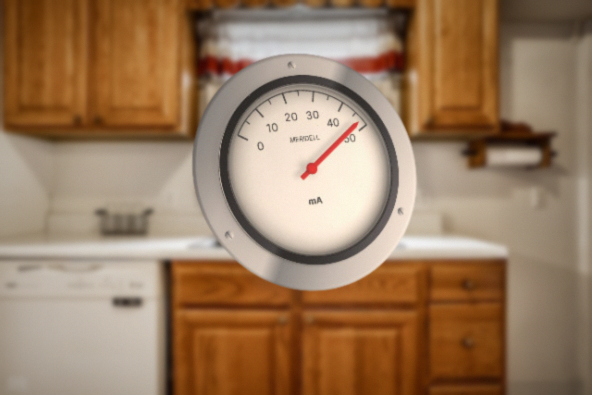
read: 47.5 mA
